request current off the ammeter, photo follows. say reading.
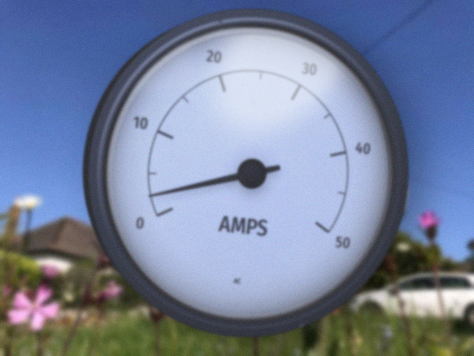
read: 2.5 A
